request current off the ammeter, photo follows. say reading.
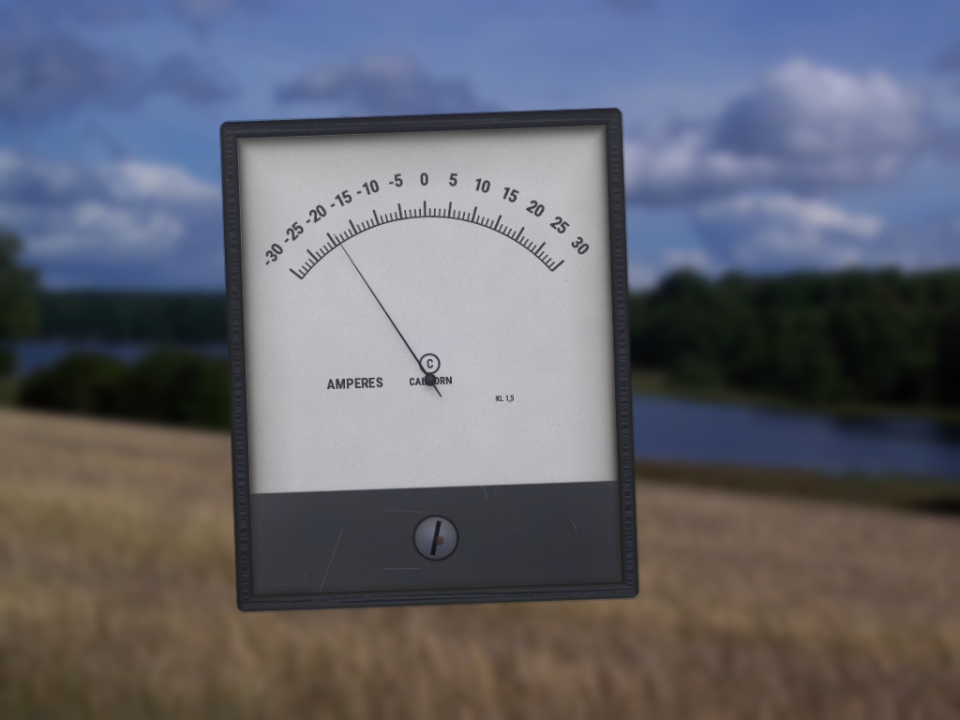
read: -19 A
